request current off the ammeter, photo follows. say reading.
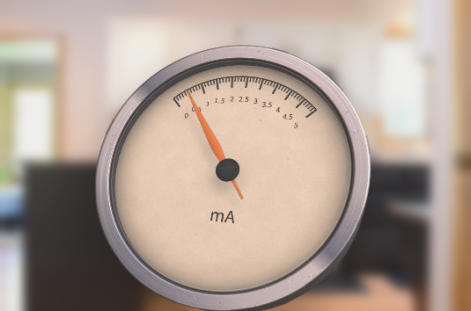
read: 0.5 mA
